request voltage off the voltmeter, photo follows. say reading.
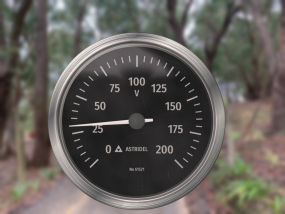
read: 30 V
